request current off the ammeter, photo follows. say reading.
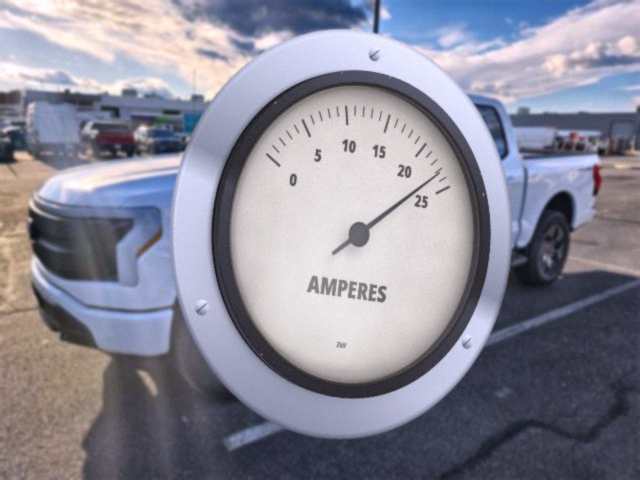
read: 23 A
